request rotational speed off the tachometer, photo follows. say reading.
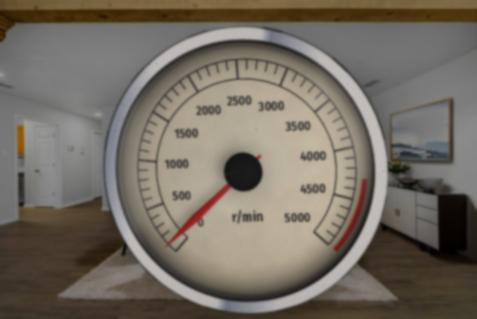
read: 100 rpm
